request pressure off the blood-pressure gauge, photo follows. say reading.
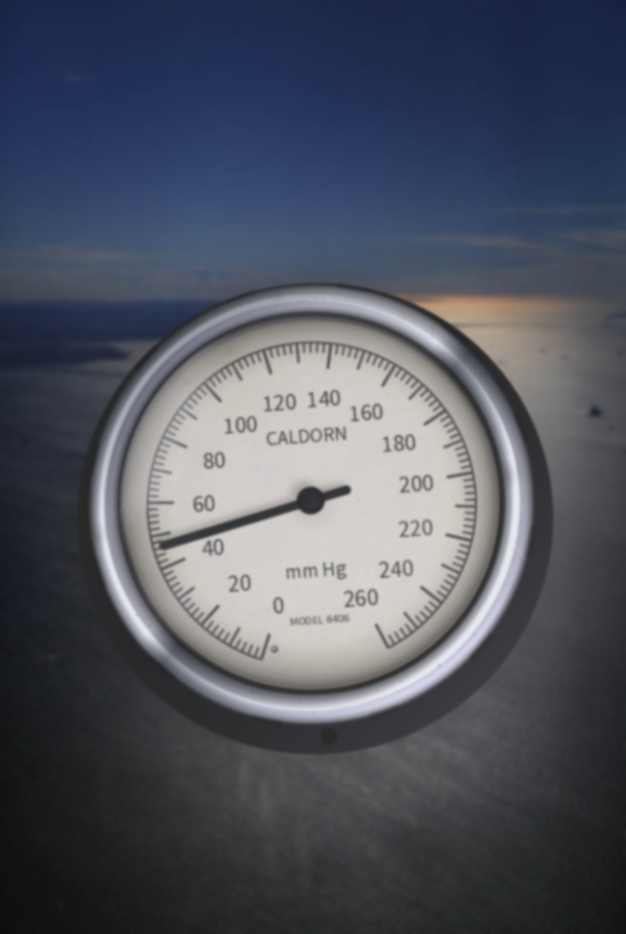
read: 46 mmHg
